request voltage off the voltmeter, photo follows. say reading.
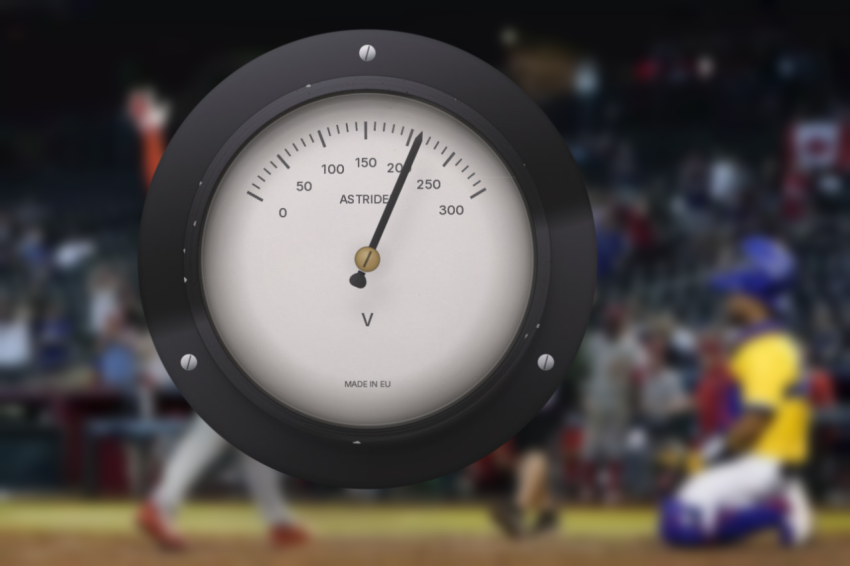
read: 210 V
